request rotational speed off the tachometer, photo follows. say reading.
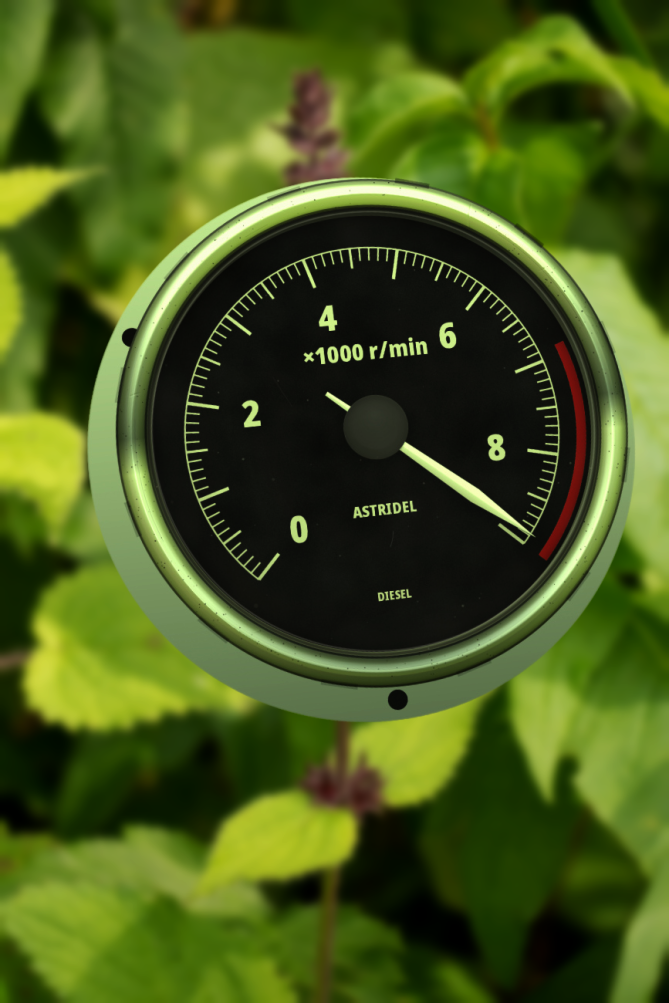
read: 8900 rpm
